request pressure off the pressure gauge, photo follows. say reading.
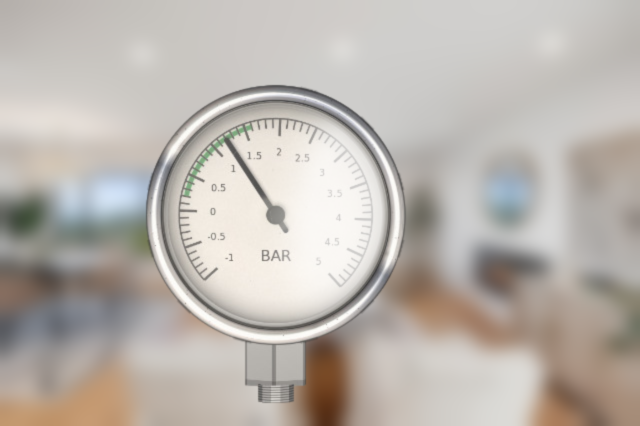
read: 1.2 bar
